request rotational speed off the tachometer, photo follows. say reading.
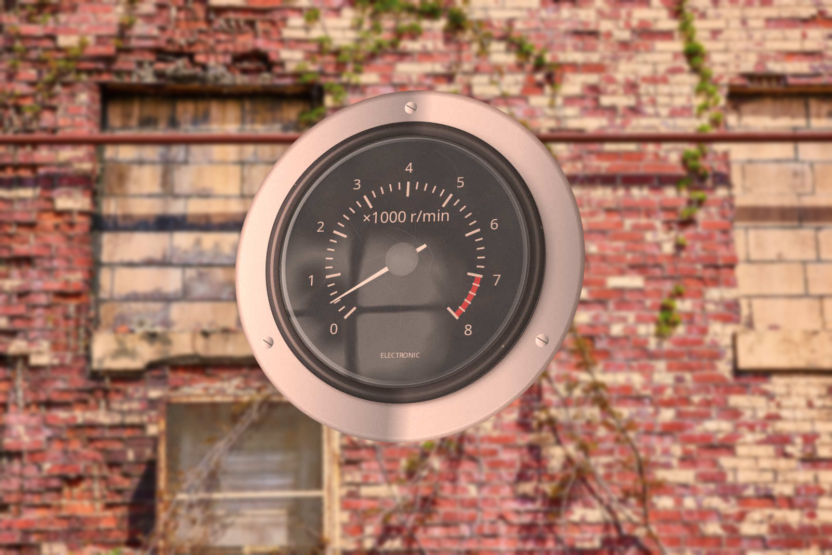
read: 400 rpm
